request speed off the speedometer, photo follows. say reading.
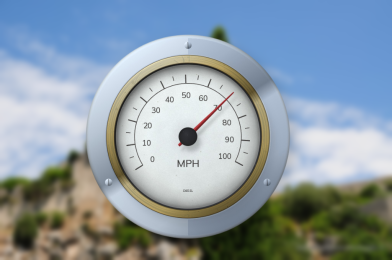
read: 70 mph
